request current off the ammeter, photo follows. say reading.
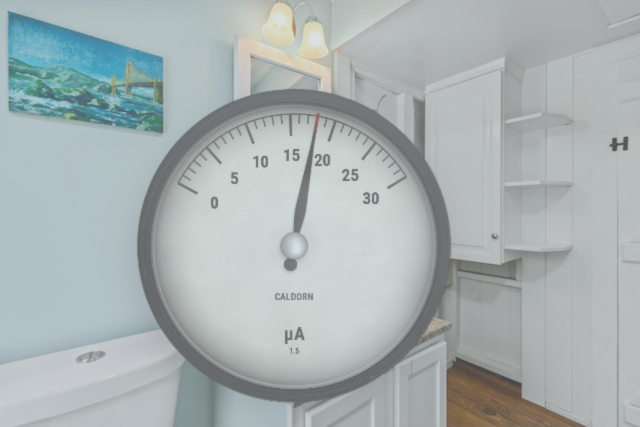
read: 18 µA
